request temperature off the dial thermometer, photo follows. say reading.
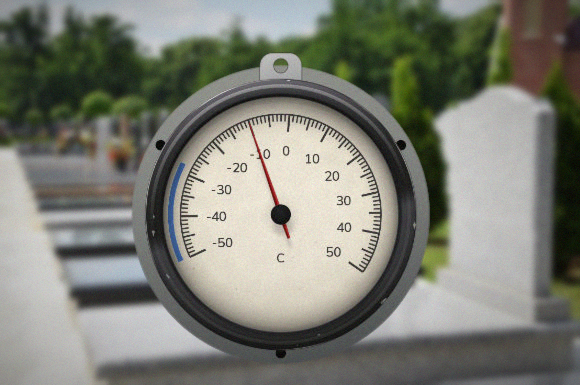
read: -10 °C
